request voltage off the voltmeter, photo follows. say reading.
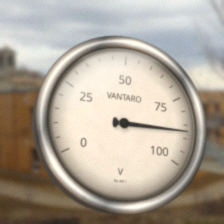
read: 87.5 V
